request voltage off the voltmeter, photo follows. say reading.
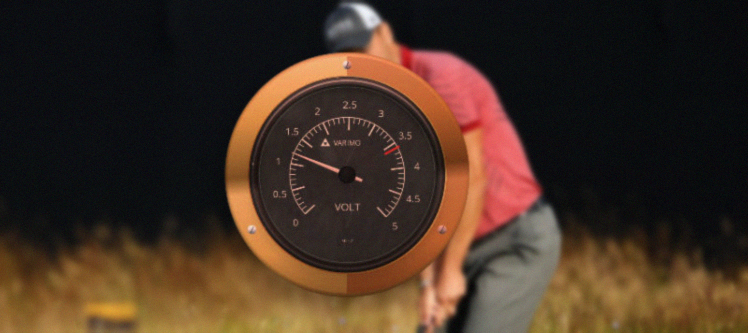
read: 1.2 V
